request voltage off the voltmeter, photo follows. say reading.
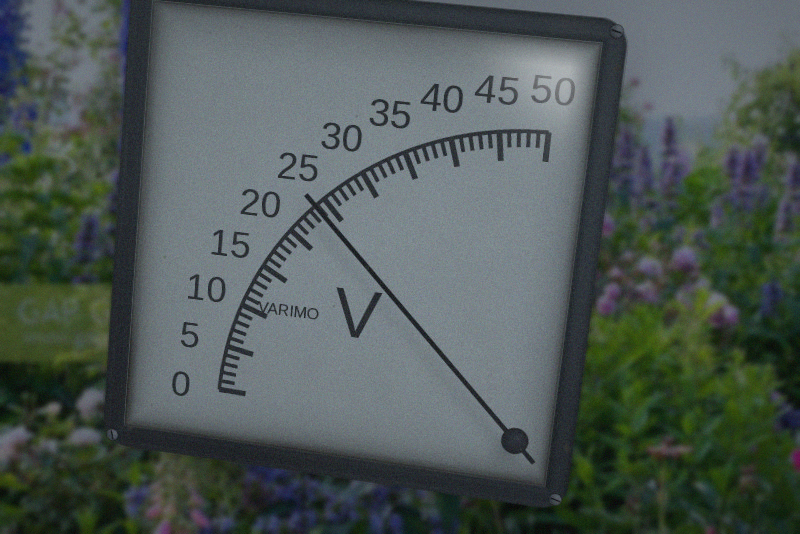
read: 24 V
